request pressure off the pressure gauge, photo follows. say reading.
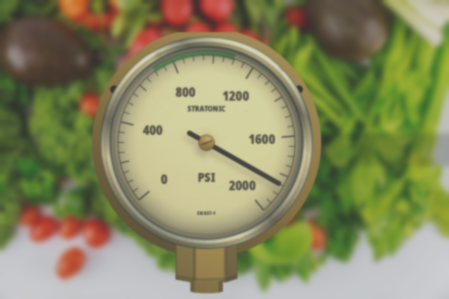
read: 1850 psi
